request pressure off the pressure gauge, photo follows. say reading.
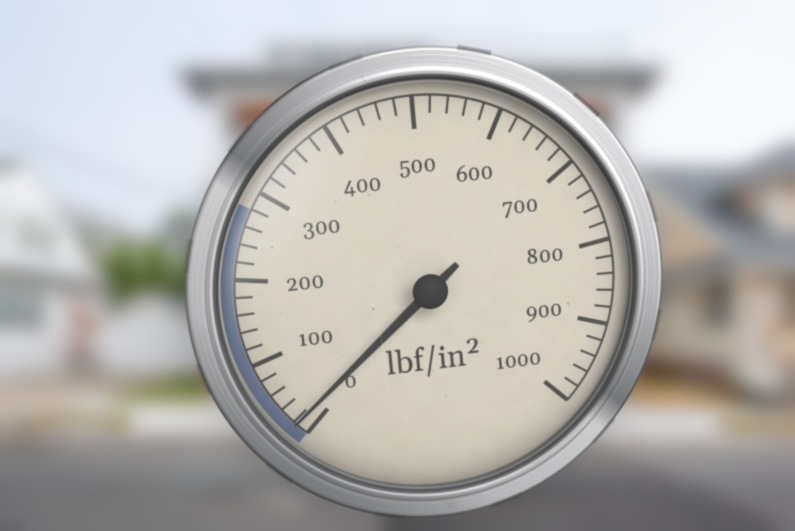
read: 20 psi
